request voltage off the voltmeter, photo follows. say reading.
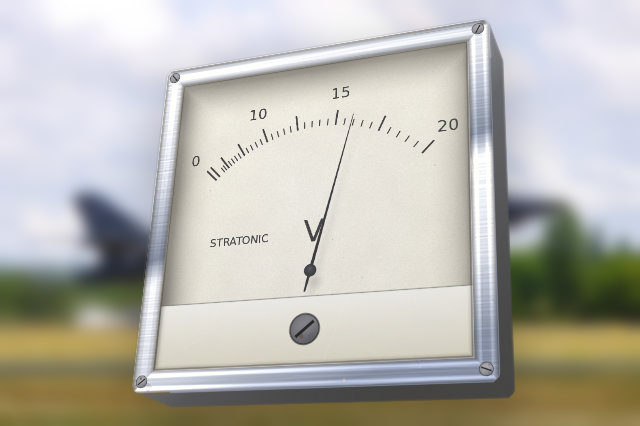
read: 16 V
